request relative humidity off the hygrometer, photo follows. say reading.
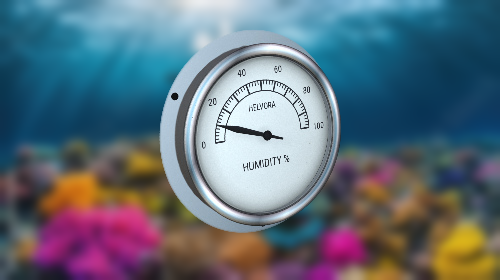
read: 10 %
